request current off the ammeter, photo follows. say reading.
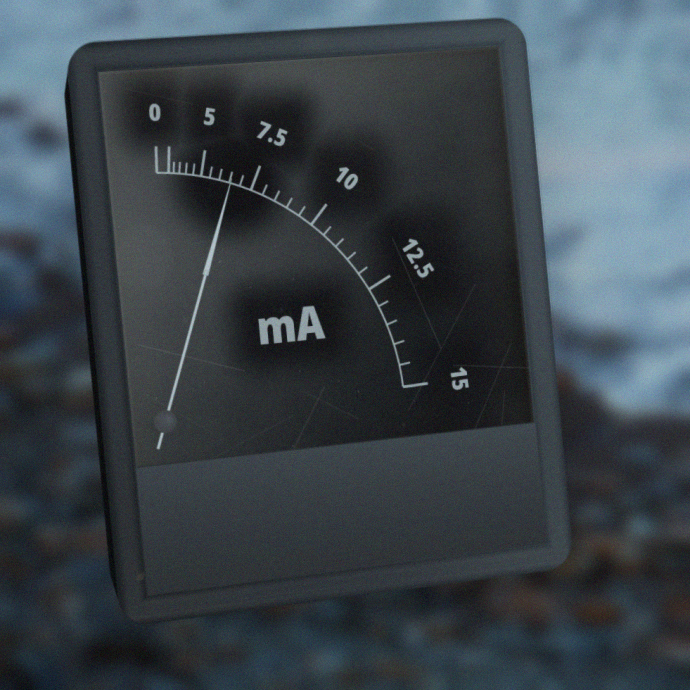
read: 6.5 mA
